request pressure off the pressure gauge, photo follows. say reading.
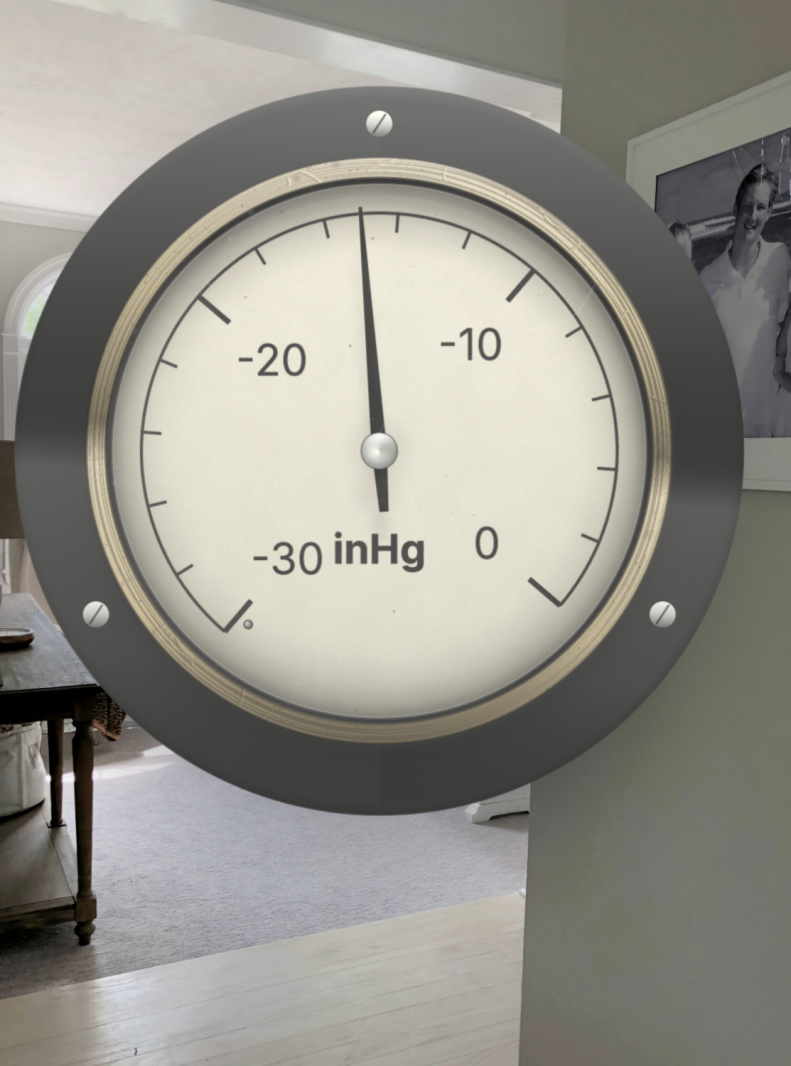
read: -15 inHg
